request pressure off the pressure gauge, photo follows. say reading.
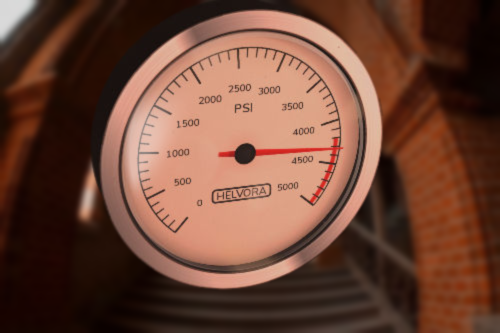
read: 4300 psi
